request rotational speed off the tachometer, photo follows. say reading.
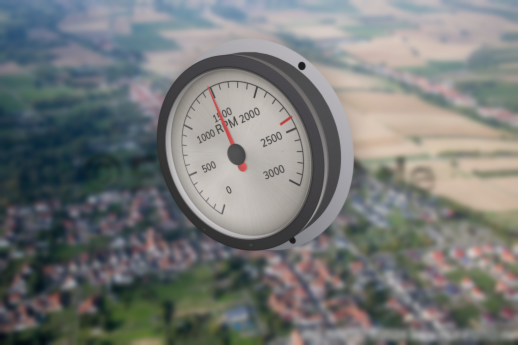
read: 1500 rpm
